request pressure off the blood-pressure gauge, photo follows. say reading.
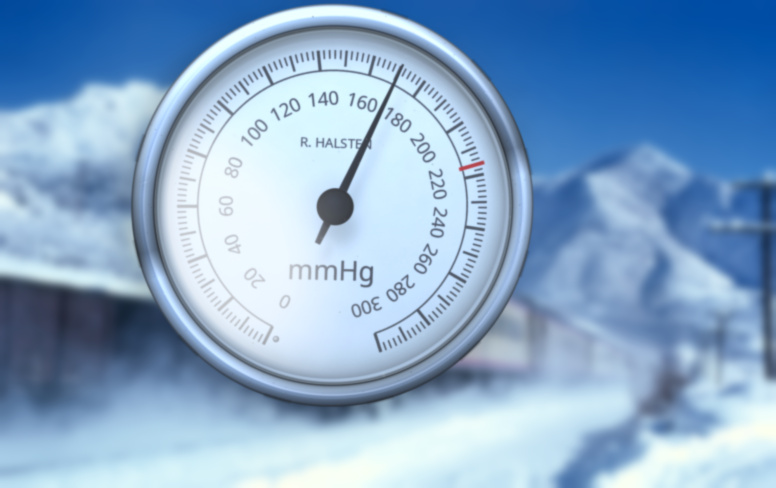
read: 170 mmHg
